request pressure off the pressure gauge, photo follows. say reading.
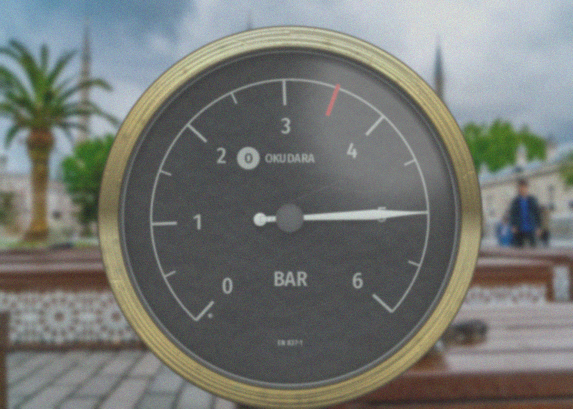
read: 5 bar
